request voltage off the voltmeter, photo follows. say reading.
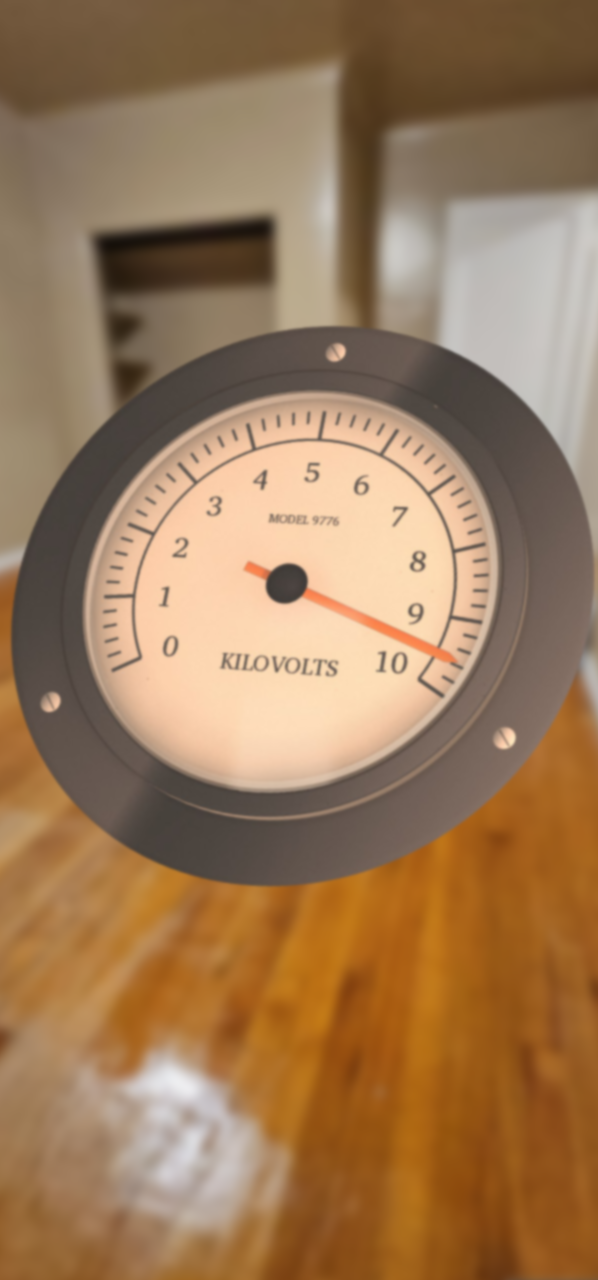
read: 9.6 kV
